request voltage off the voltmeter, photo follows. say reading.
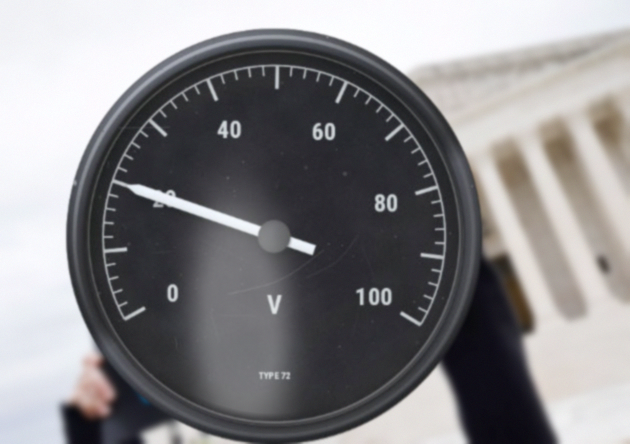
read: 20 V
